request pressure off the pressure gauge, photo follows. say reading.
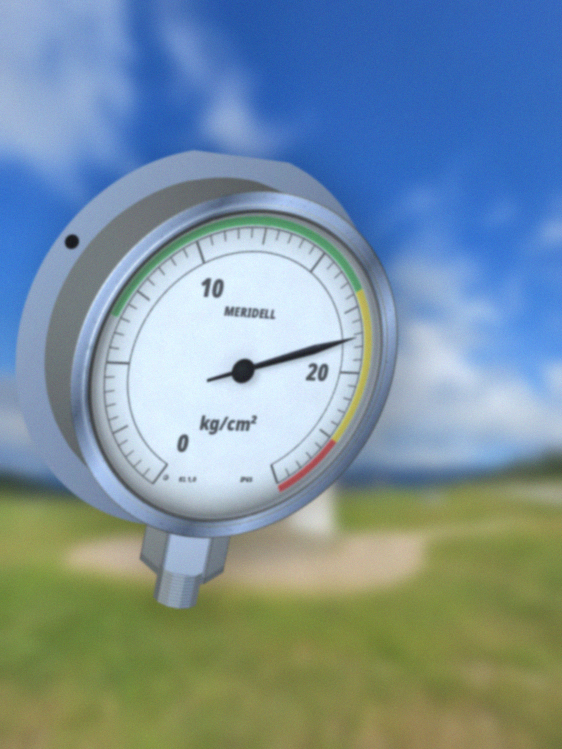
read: 18.5 kg/cm²
